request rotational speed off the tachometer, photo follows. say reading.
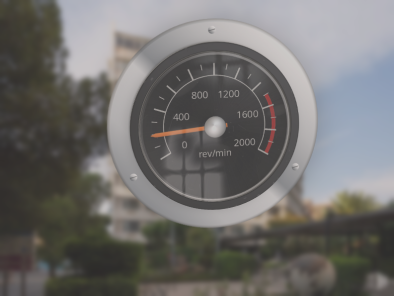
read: 200 rpm
